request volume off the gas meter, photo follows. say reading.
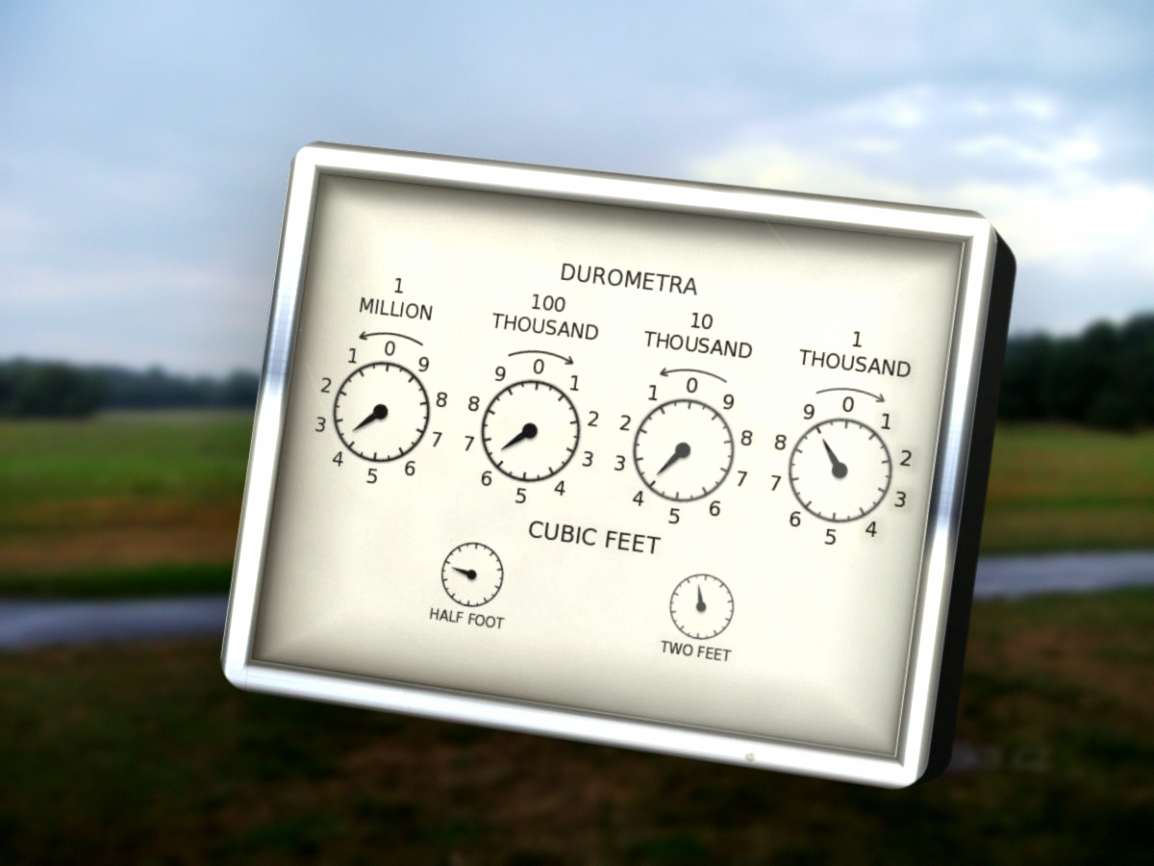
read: 363900 ft³
